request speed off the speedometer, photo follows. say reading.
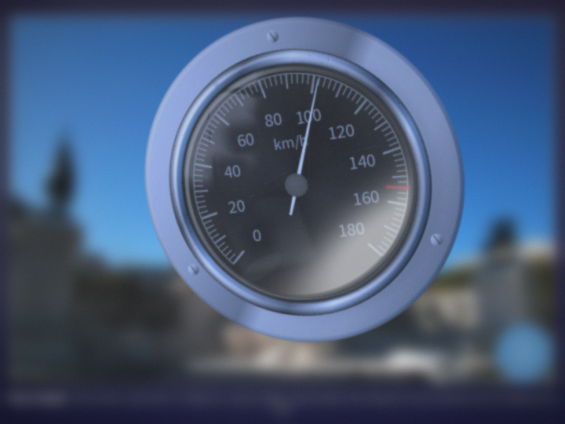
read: 102 km/h
